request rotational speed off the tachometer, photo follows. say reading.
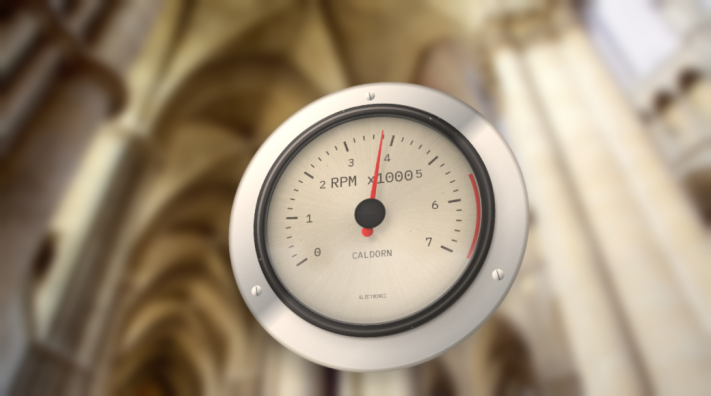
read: 3800 rpm
